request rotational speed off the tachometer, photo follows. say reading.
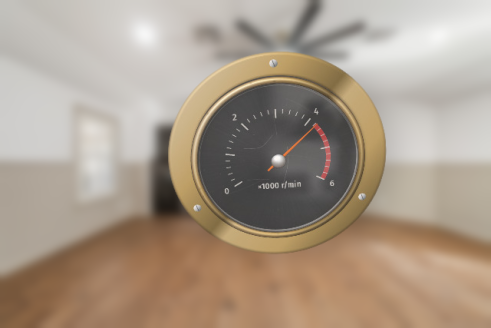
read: 4200 rpm
